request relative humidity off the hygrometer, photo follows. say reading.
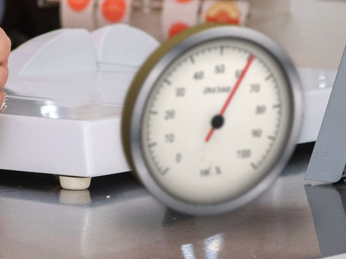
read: 60 %
